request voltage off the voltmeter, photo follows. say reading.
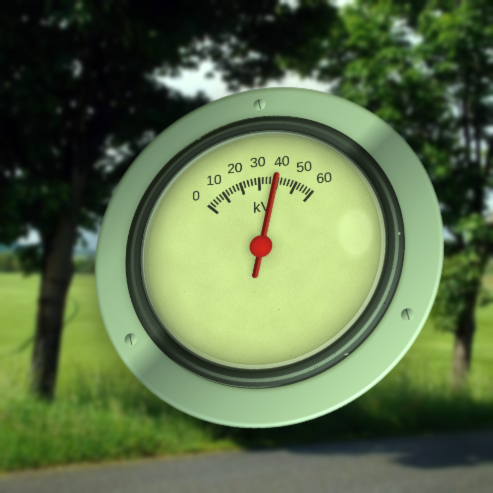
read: 40 kV
